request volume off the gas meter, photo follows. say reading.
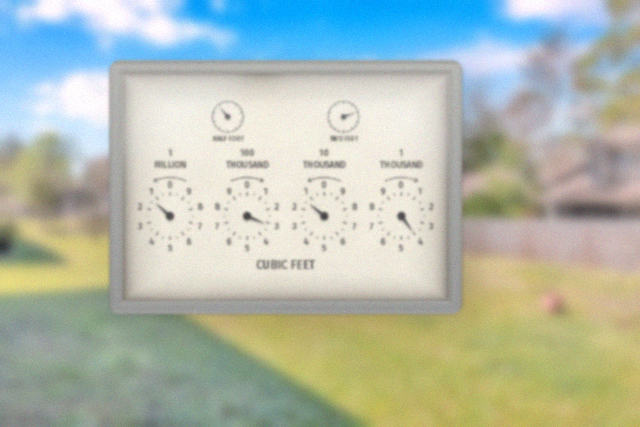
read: 131400 ft³
